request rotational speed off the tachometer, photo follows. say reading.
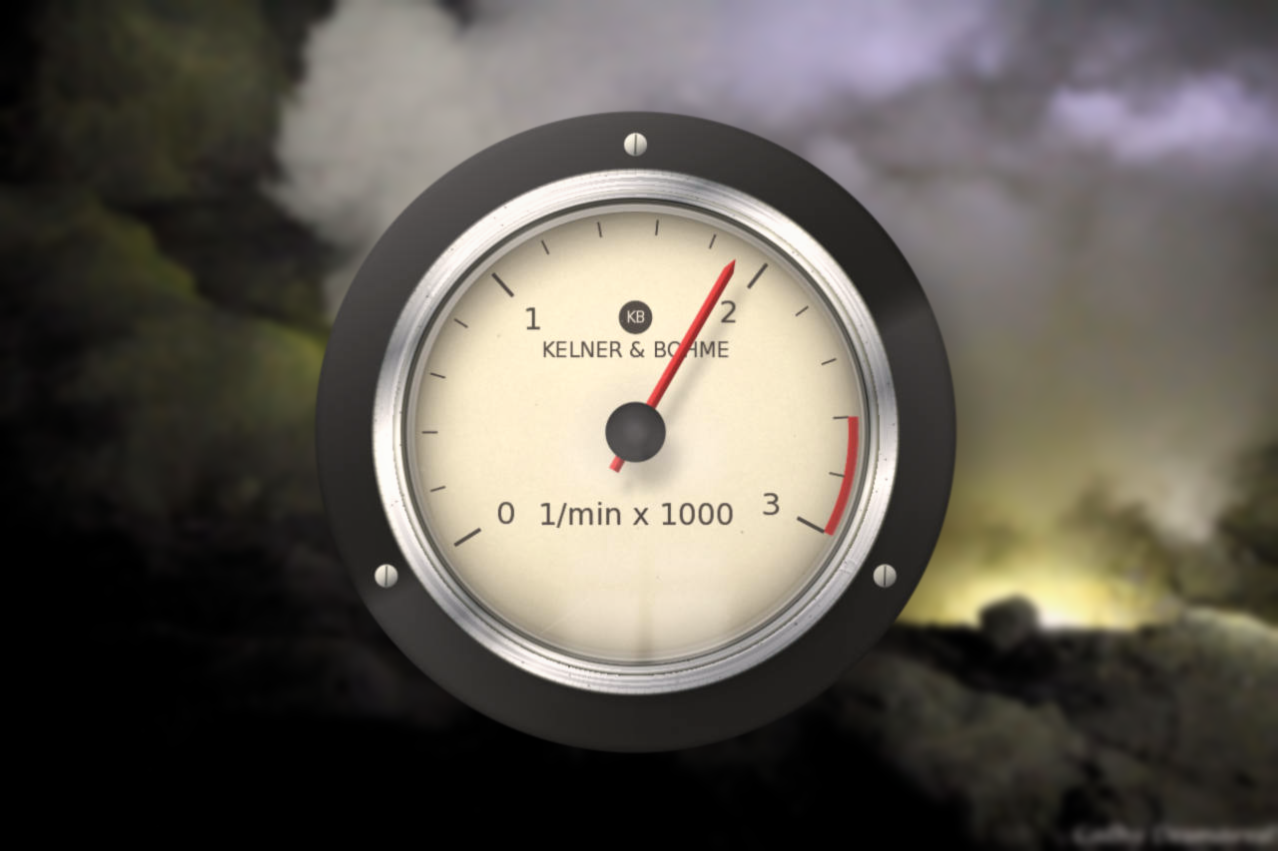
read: 1900 rpm
